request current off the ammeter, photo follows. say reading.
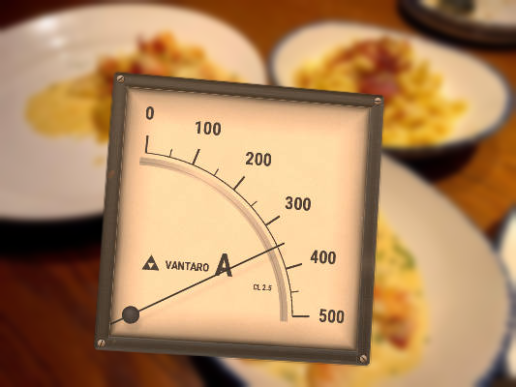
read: 350 A
